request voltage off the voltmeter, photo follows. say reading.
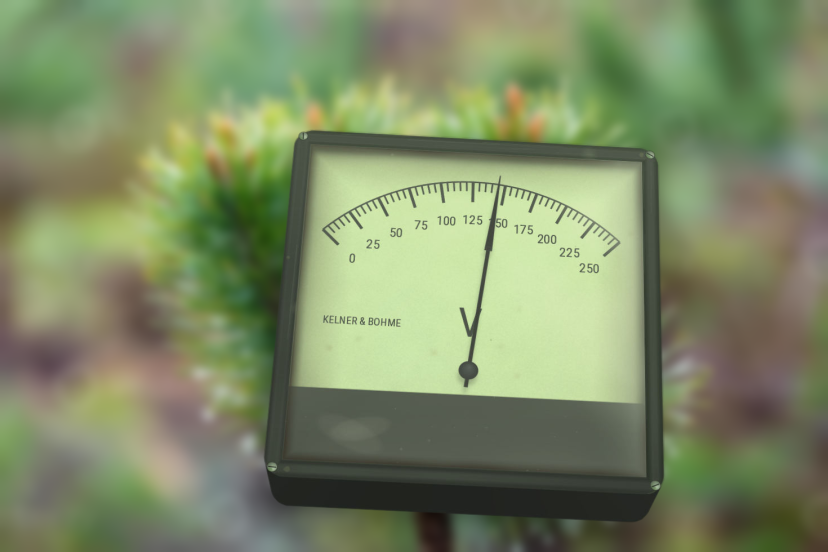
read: 145 V
